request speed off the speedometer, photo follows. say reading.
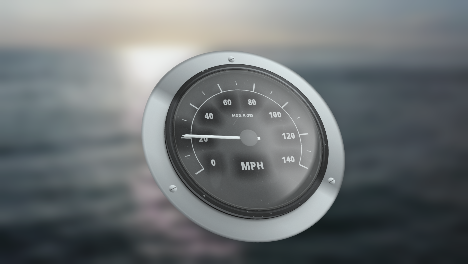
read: 20 mph
